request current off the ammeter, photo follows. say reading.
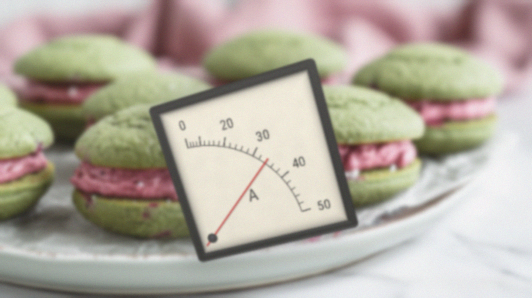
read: 34 A
